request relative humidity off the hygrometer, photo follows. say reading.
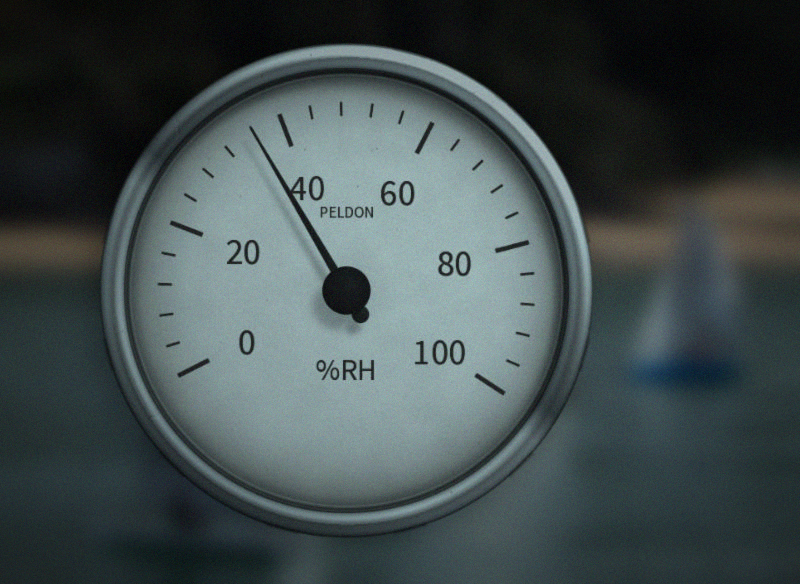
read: 36 %
